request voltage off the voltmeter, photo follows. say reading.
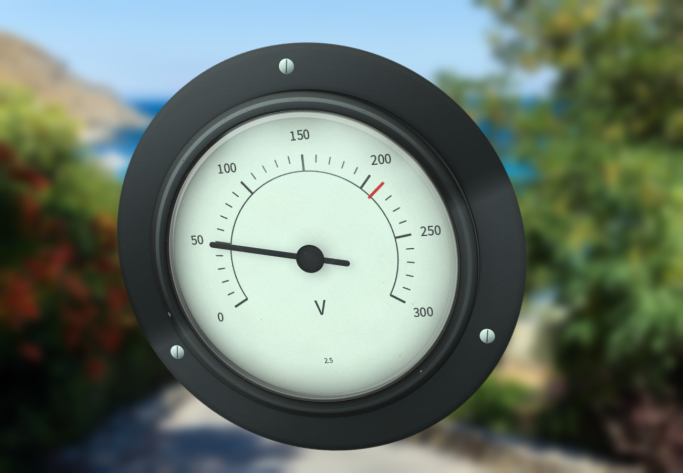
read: 50 V
